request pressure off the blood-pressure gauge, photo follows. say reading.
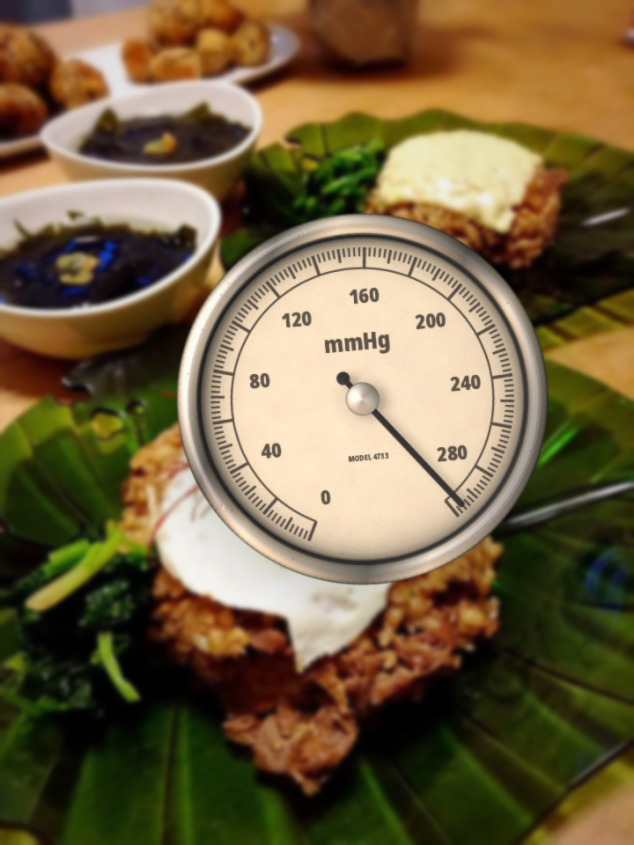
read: 296 mmHg
